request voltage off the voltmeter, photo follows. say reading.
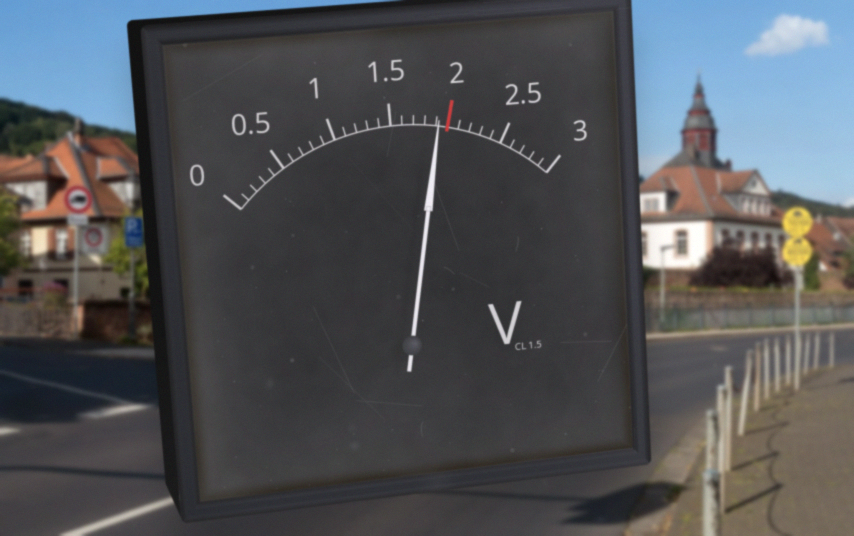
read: 1.9 V
